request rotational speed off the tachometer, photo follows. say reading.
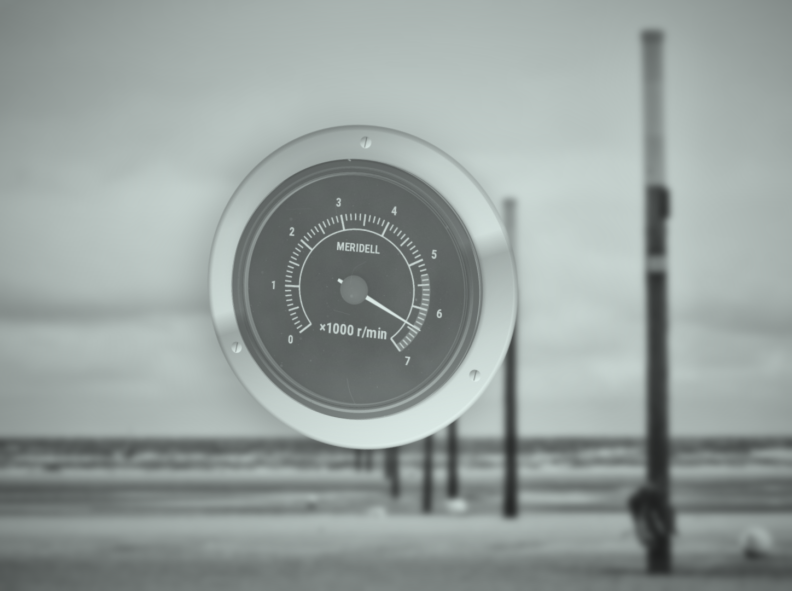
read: 6400 rpm
